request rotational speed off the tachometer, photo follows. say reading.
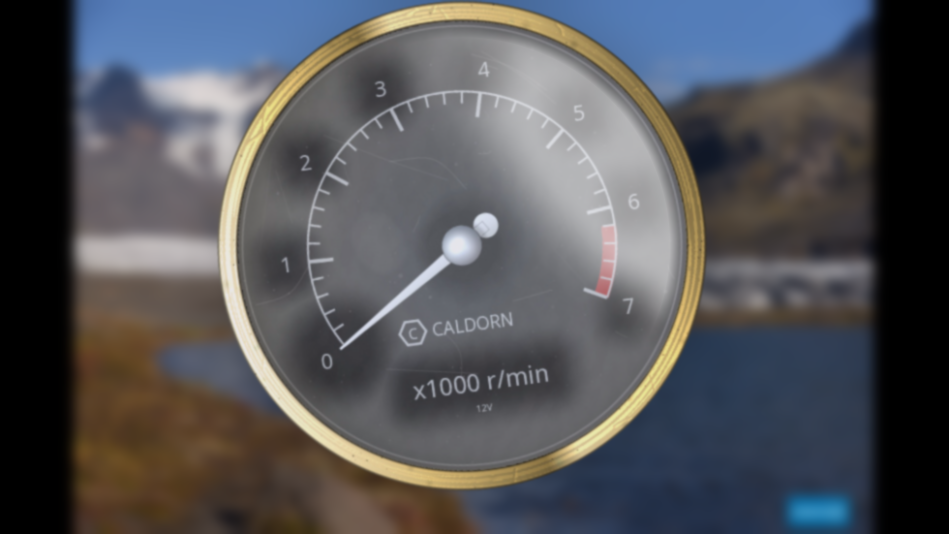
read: 0 rpm
